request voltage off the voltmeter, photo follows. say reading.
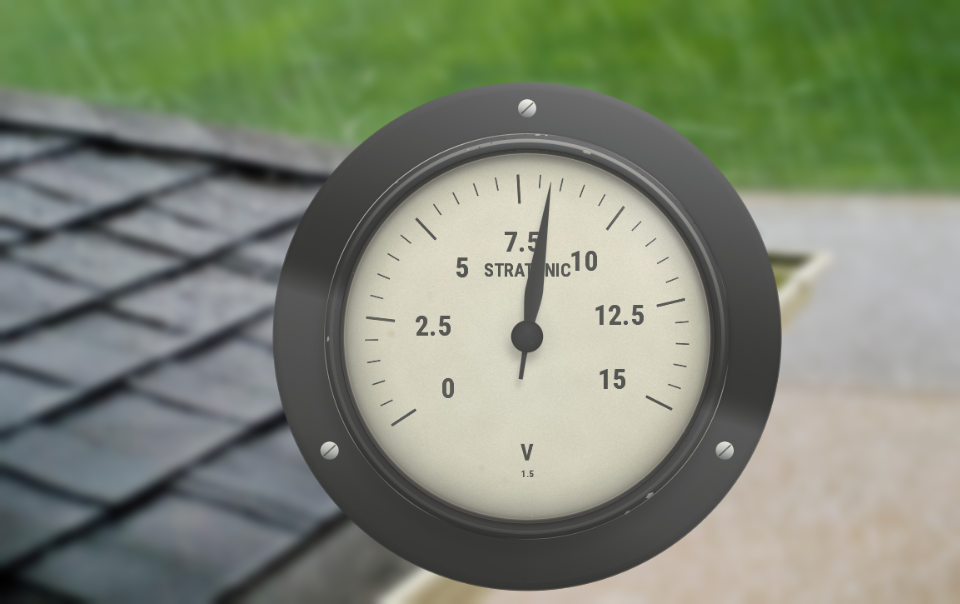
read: 8.25 V
